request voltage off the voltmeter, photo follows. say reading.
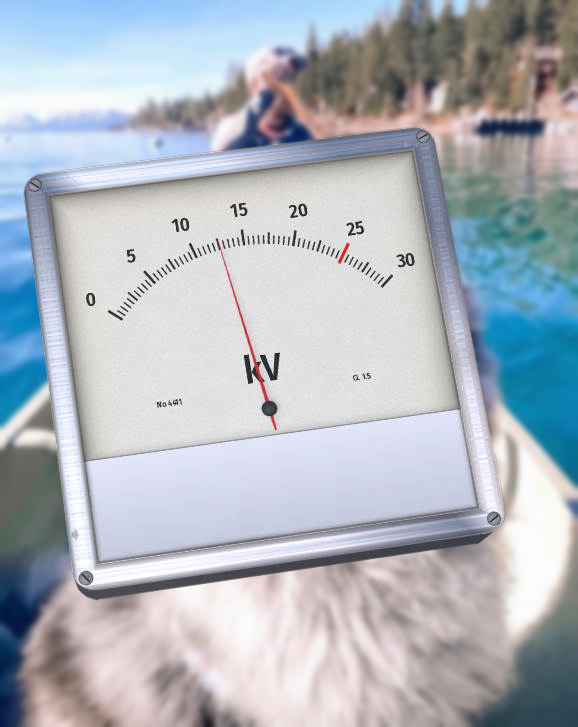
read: 12.5 kV
